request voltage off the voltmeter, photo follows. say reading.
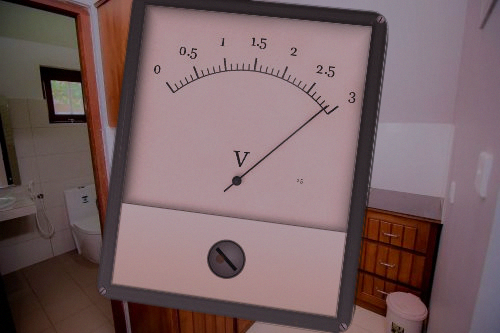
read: 2.9 V
